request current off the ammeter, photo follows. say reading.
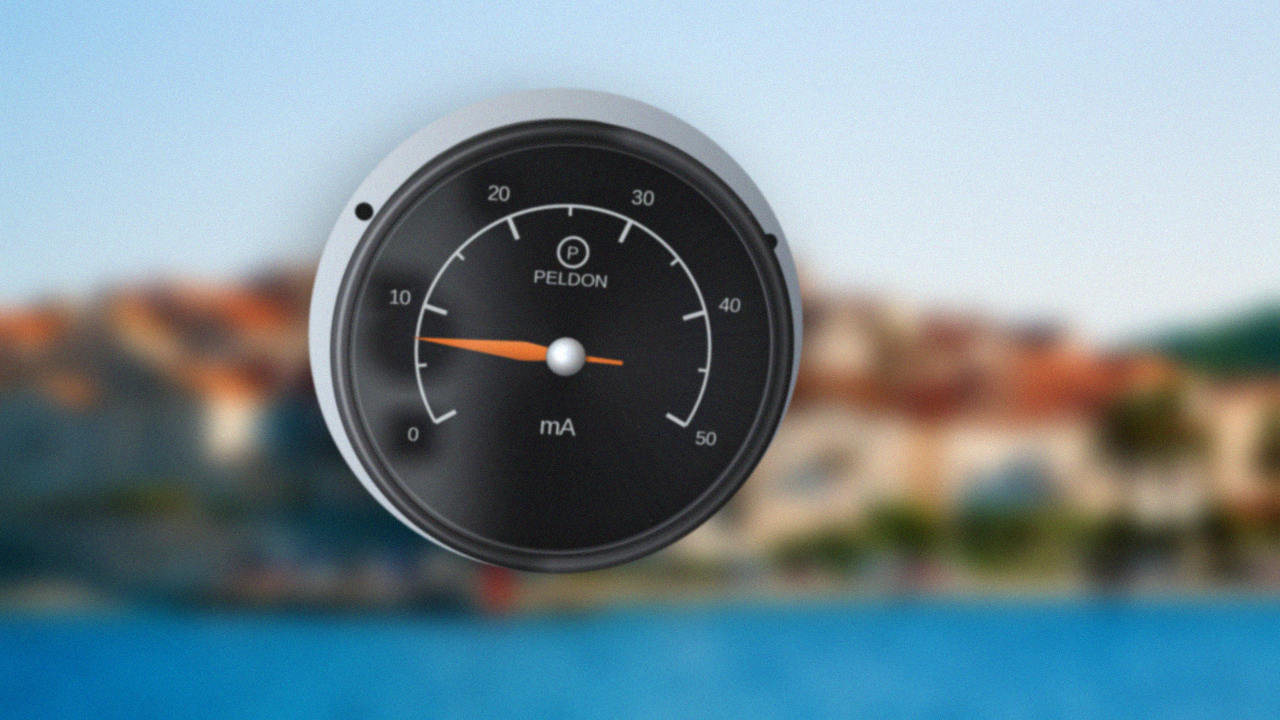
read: 7.5 mA
